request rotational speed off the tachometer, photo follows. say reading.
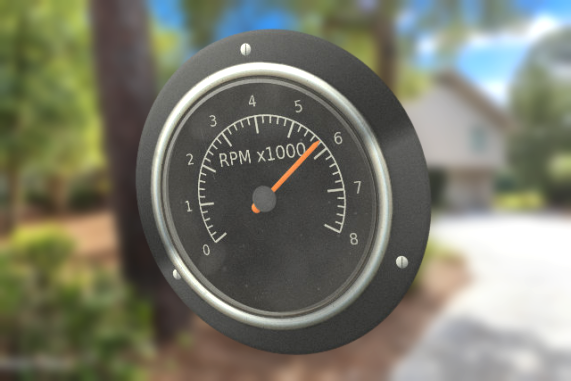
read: 5800 rpm
